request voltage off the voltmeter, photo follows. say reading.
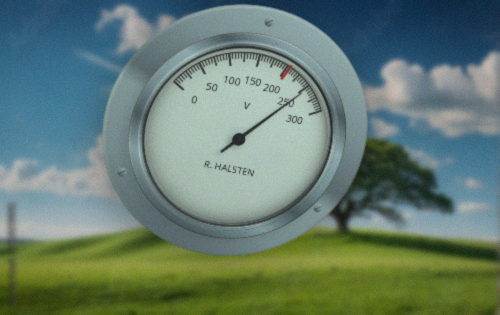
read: 250 V
